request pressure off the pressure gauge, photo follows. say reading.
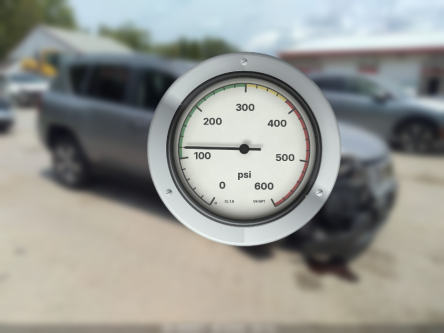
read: 120 psi
